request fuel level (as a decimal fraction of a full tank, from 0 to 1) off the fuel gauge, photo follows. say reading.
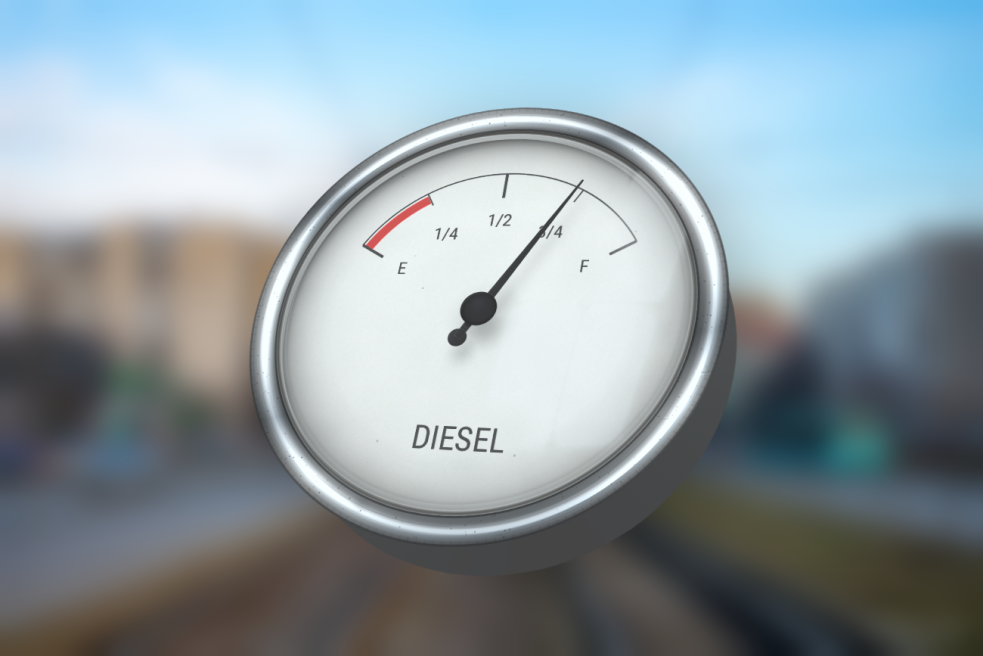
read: 0.75
